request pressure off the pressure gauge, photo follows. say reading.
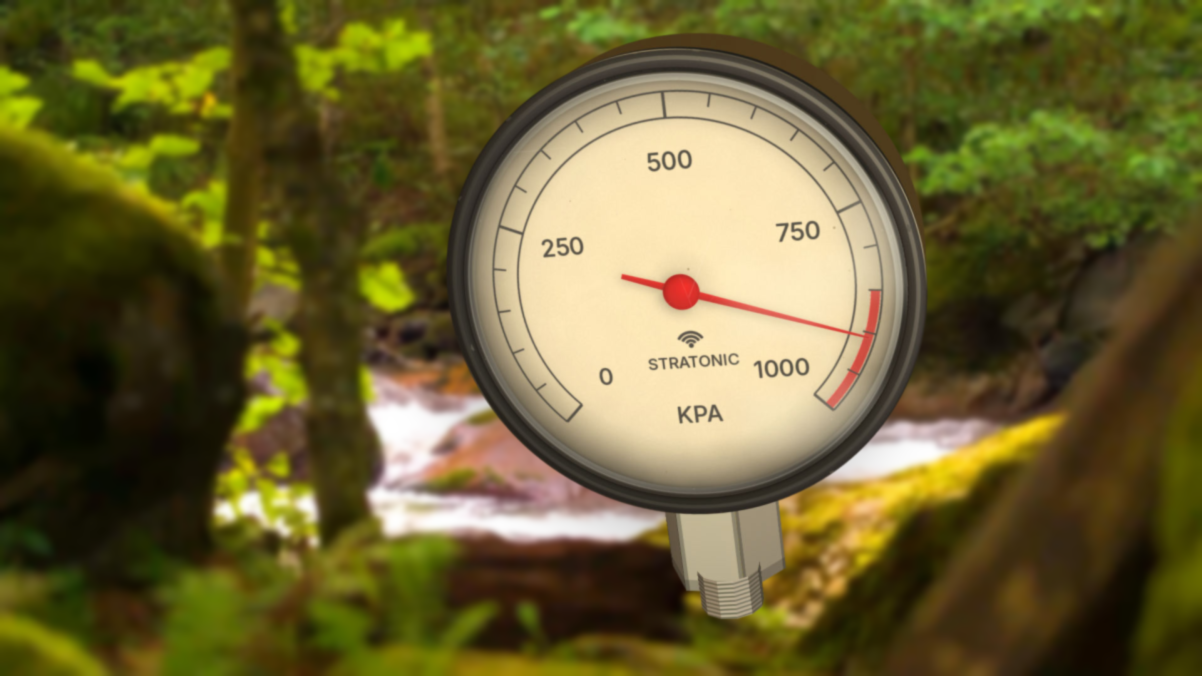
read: 900 kPa
